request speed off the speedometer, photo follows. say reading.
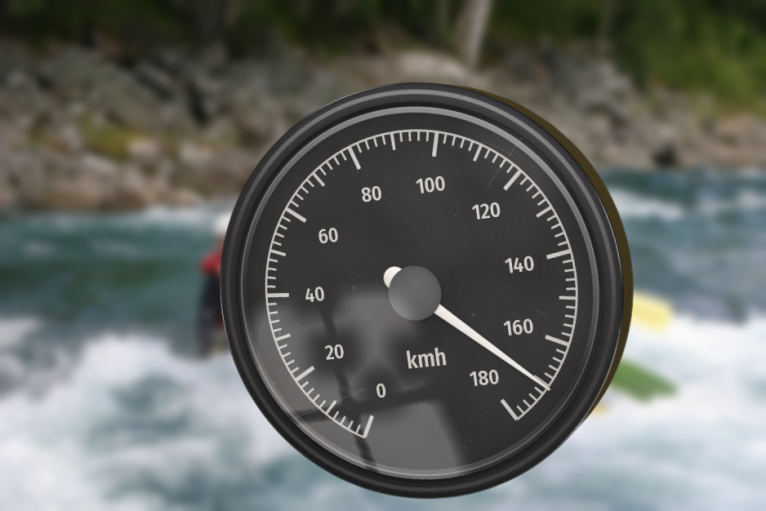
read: 170 km/h
